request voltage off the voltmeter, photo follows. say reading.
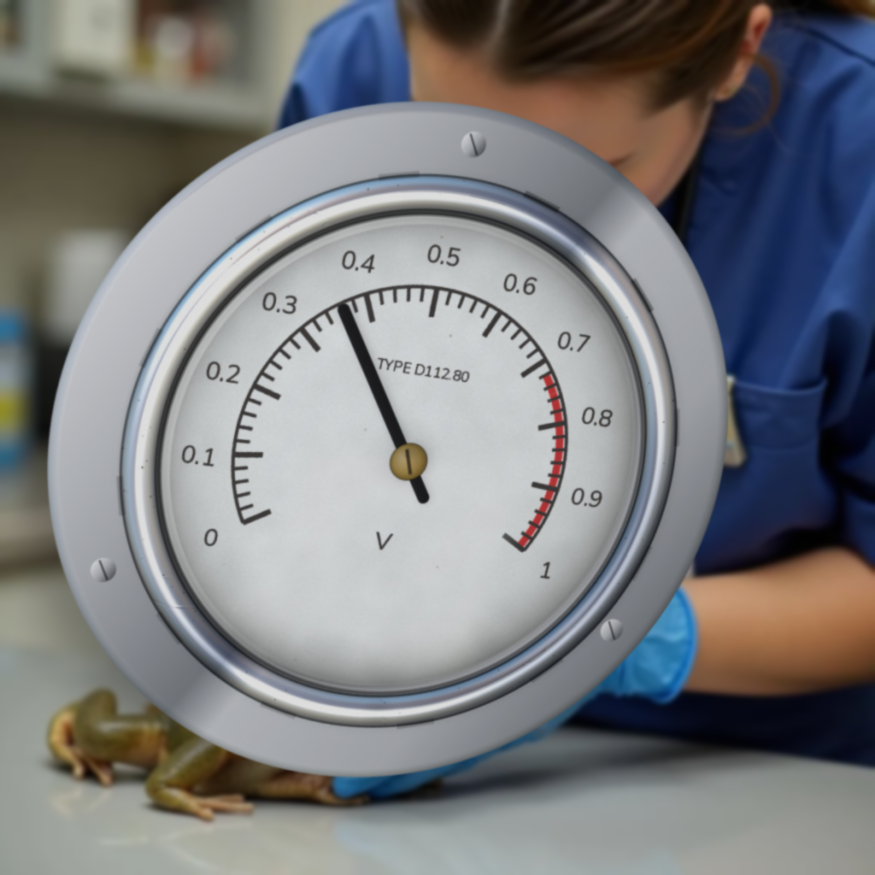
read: 0.36 V
